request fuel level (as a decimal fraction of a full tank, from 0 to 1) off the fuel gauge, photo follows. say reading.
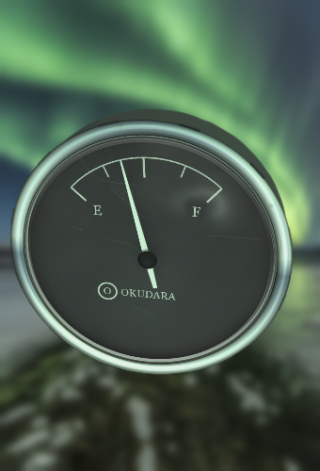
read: 0.375
